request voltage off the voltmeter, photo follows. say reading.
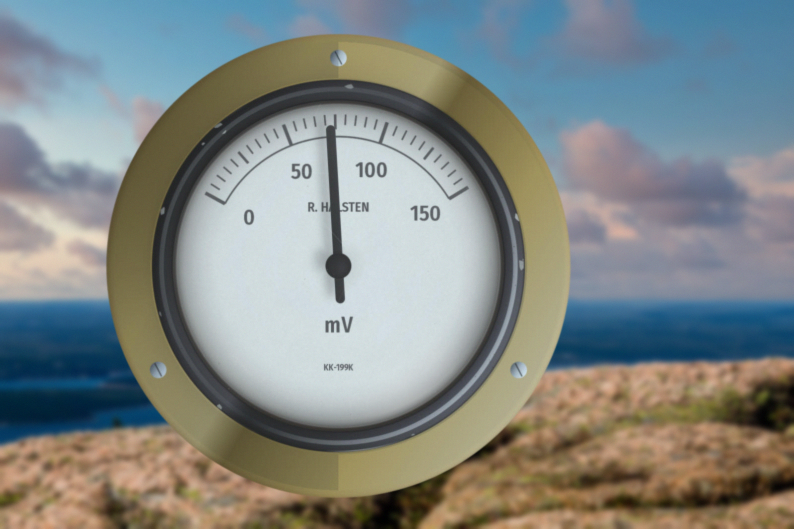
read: 72.5 mV
